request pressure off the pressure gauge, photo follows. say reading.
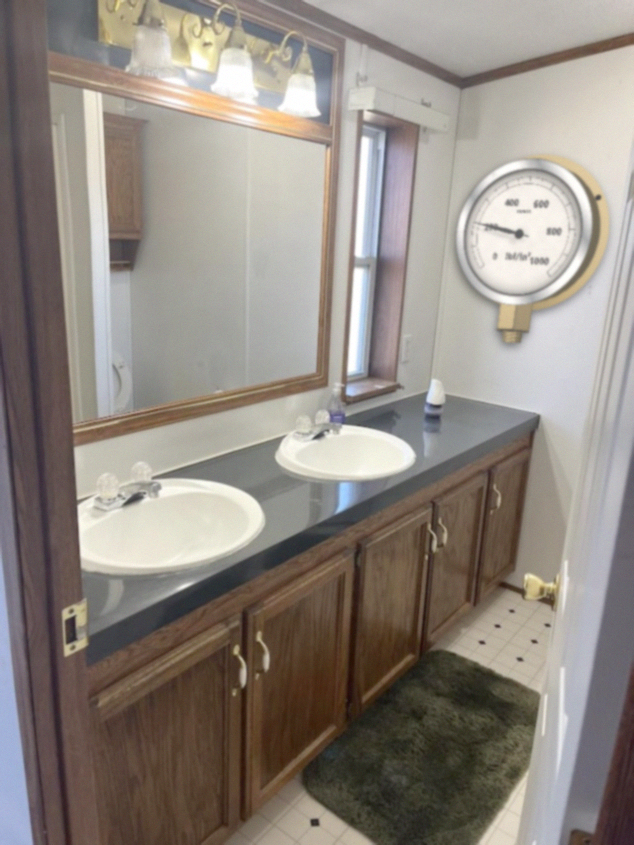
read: 200 psi
